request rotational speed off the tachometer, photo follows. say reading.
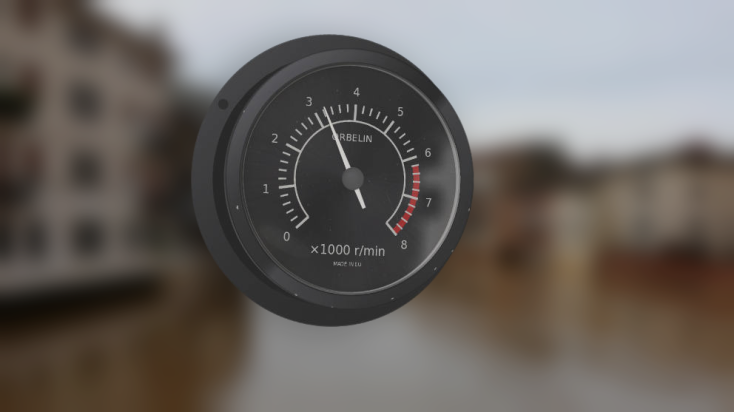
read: 3200 rpm
